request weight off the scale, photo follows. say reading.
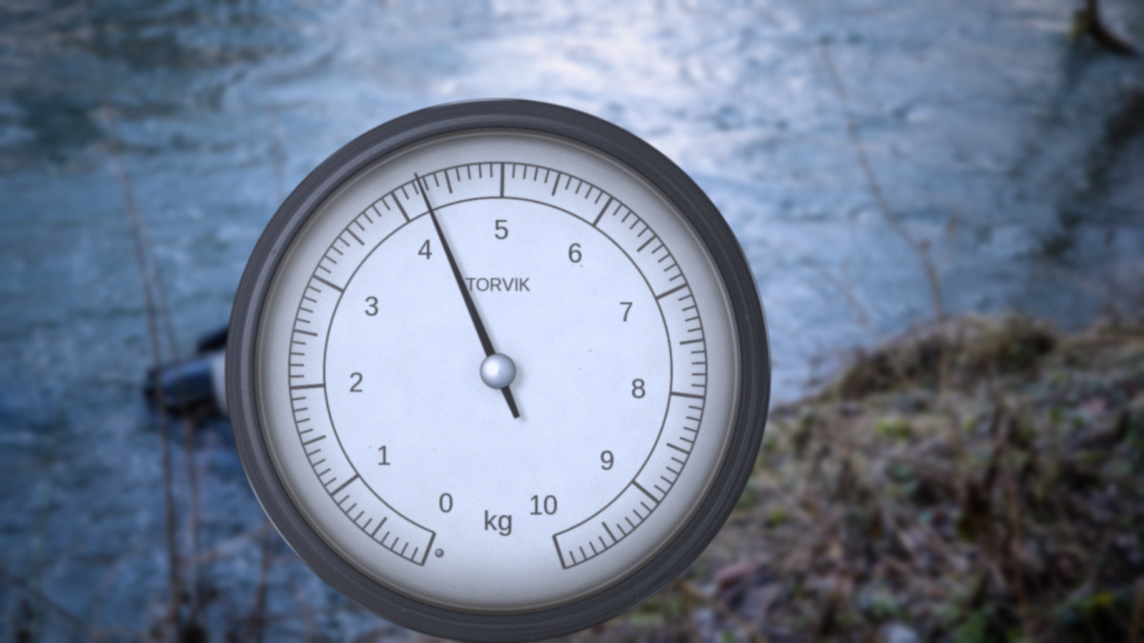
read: 4.25 kg
